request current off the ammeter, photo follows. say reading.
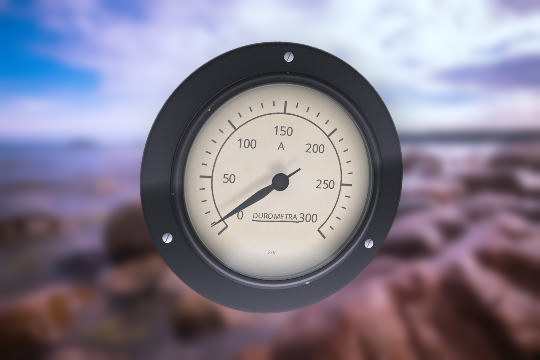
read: 10 A
